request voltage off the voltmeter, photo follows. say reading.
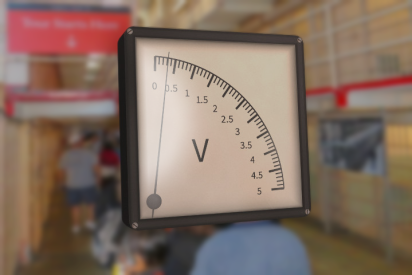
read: 0.3 V
